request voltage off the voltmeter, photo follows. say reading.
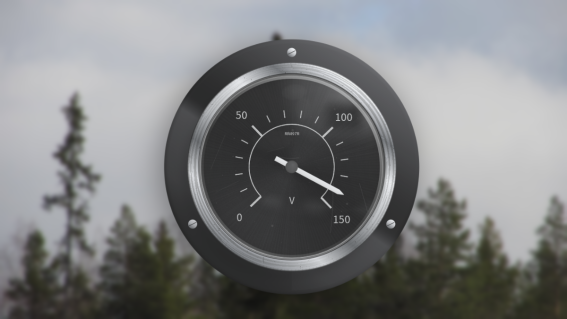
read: 140 V
